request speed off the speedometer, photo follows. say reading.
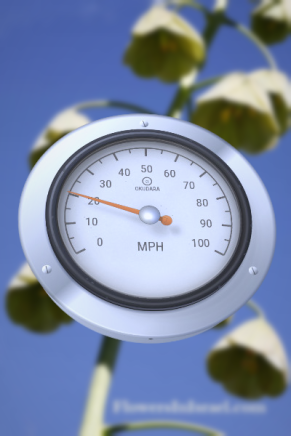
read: 20 mph
